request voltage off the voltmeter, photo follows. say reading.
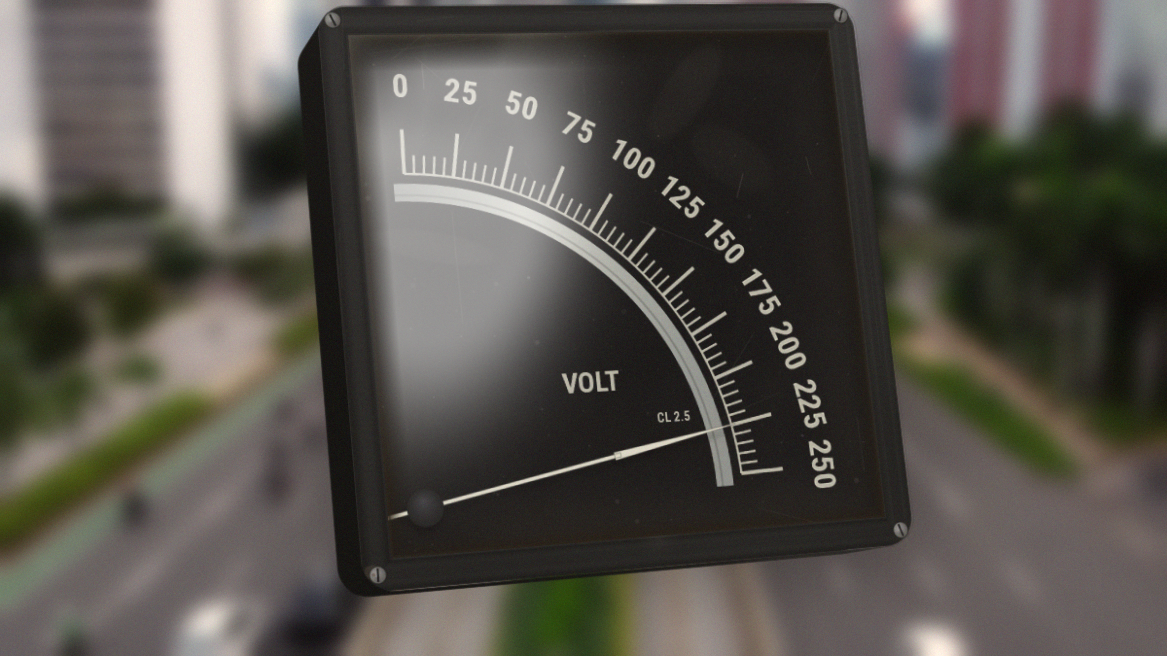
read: 225 V
